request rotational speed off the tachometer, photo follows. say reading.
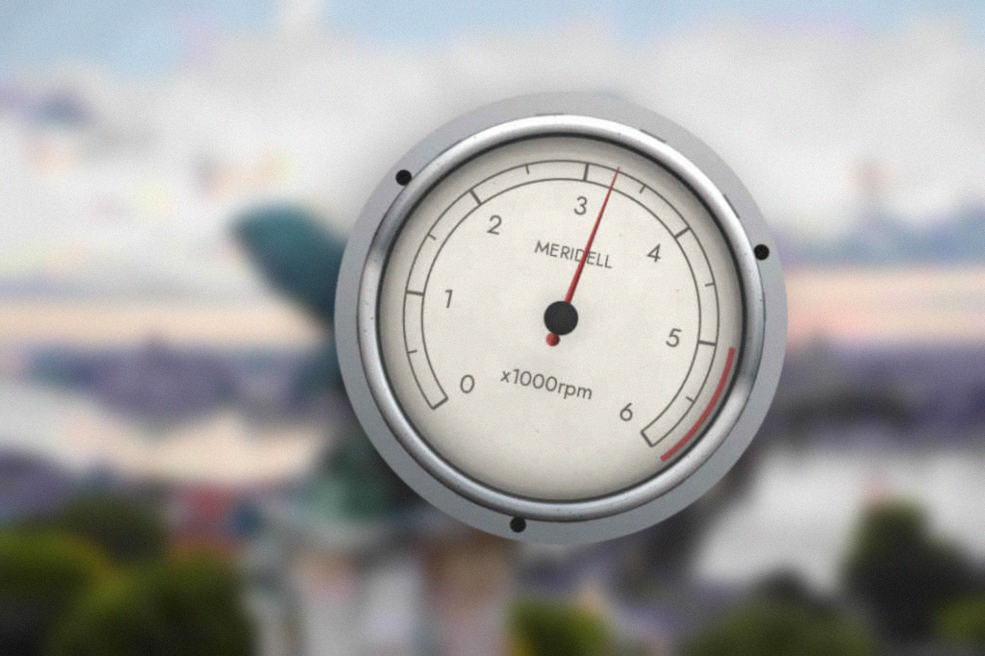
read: 3250 rpm
